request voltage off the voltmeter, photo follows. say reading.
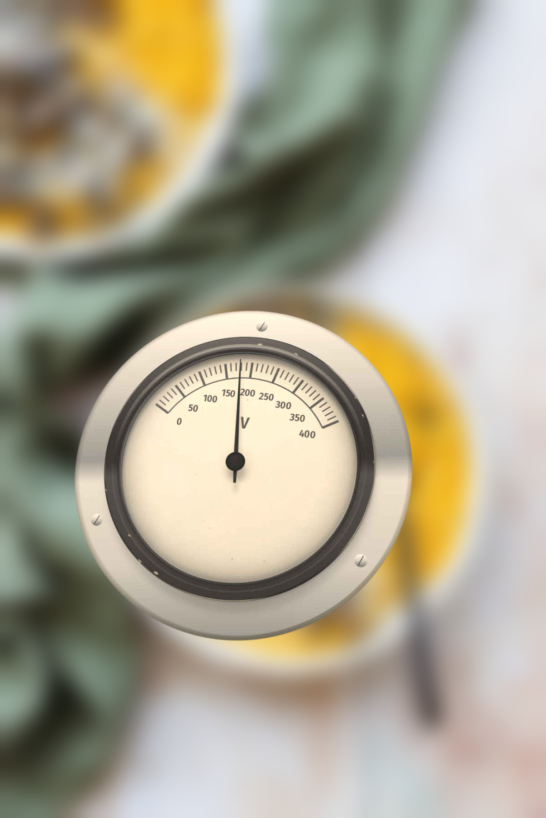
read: 180 V
